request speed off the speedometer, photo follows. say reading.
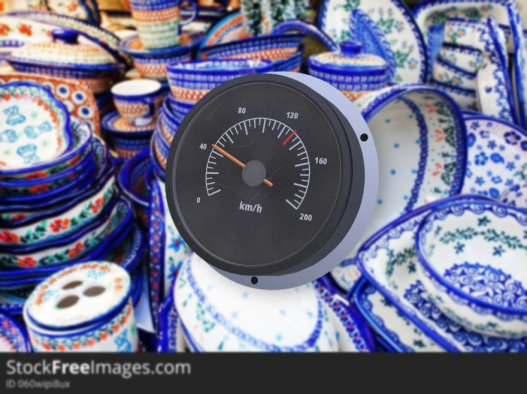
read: 45 km/h
